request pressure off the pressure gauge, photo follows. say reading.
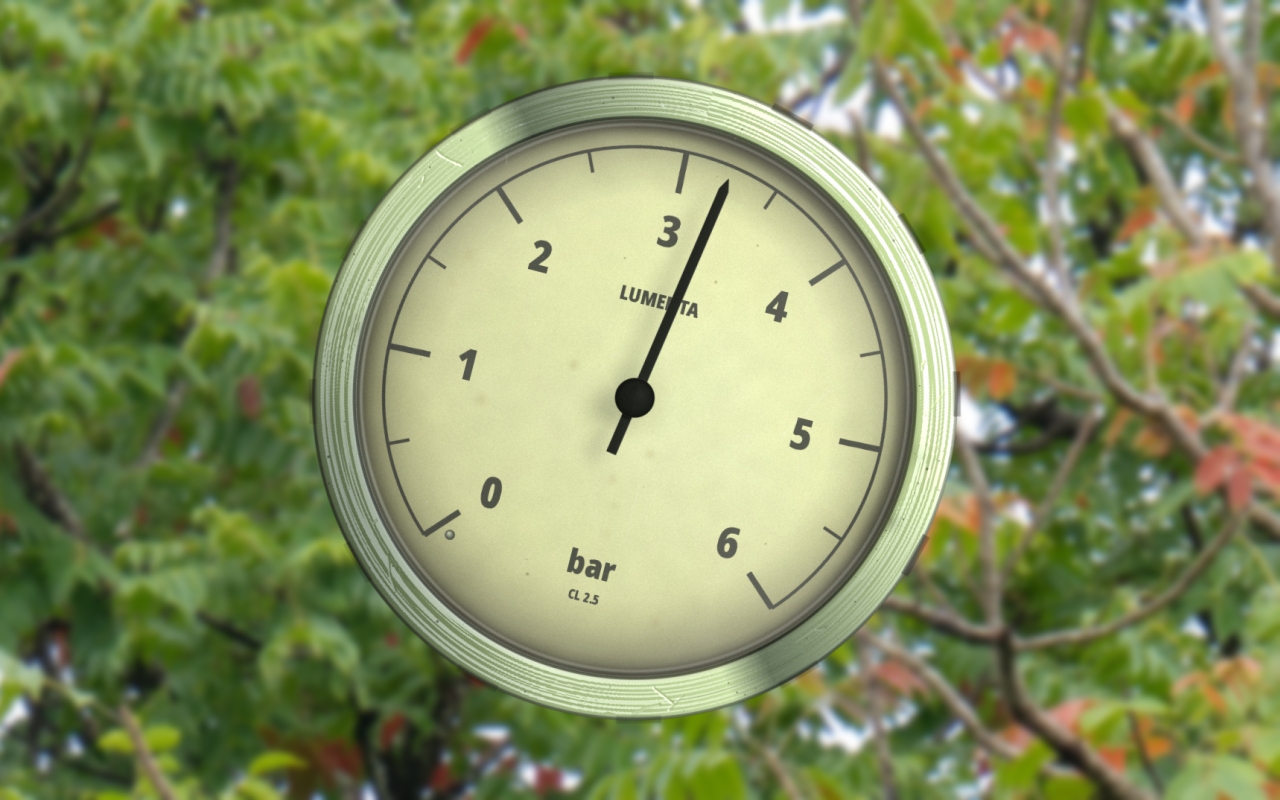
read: 3.25 bar
